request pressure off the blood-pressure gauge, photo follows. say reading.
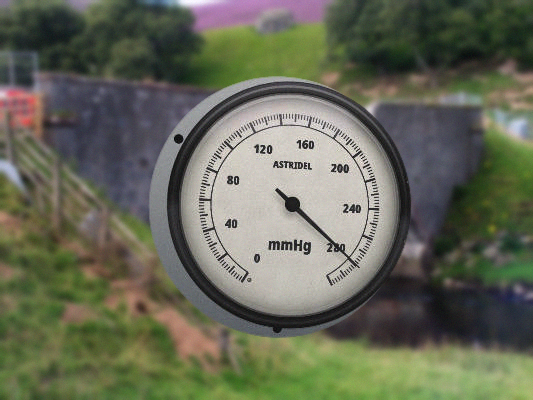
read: 280 mmHg
